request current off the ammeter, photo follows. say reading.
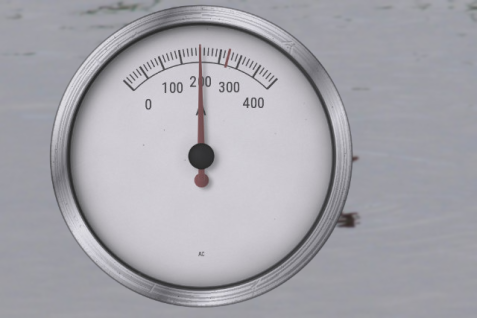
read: 200 A
